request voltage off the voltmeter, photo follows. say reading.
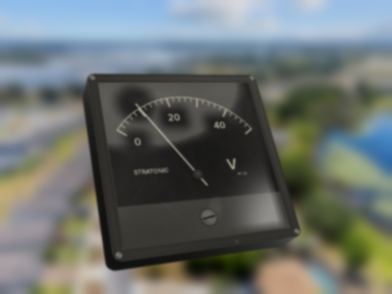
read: 10 V
